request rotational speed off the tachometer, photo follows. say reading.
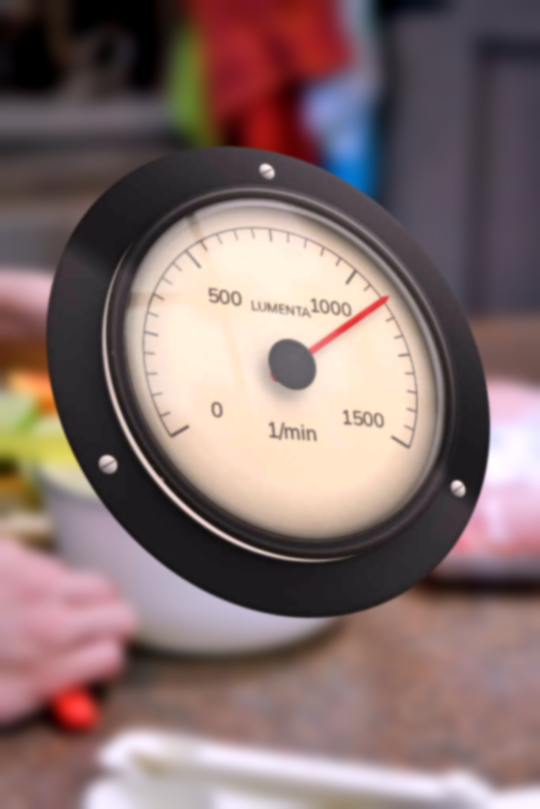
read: 1100 rpm
